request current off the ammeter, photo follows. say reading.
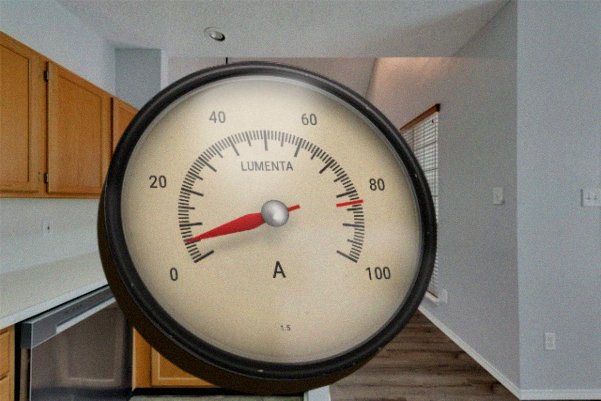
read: 5 A
